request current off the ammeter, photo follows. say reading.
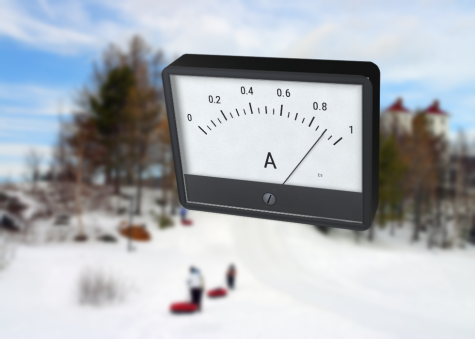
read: 0.9 A
